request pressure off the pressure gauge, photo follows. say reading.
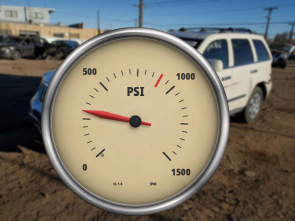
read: 300 psi
